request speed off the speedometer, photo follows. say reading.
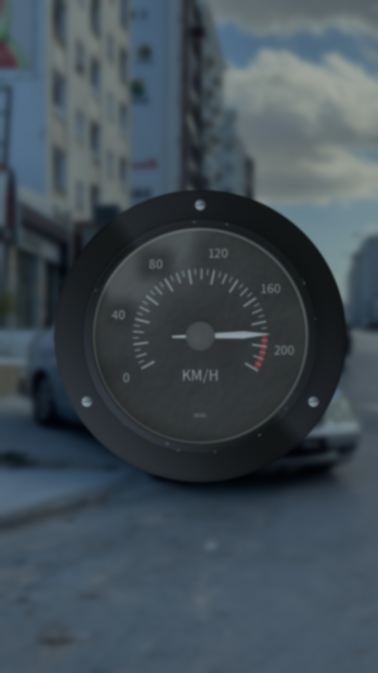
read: 190 km/h
